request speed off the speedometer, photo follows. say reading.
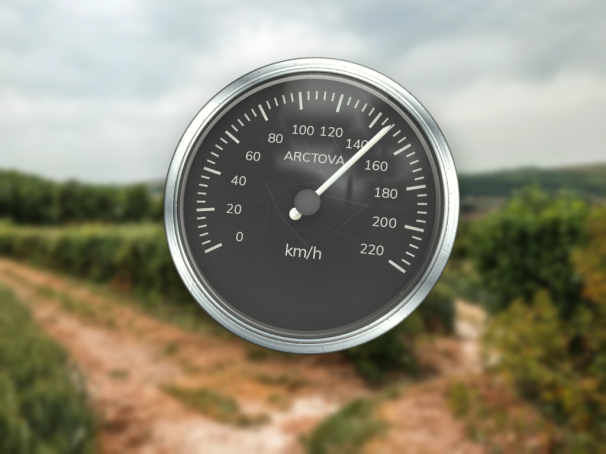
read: 148 km/h
